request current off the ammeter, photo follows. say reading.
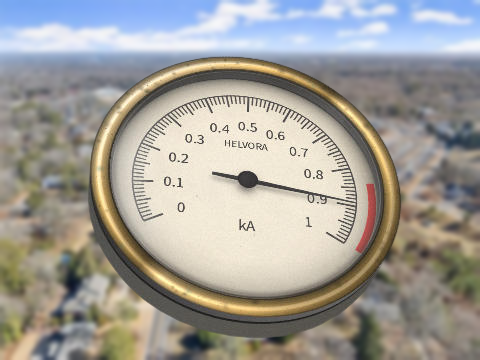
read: 0.9 kA
